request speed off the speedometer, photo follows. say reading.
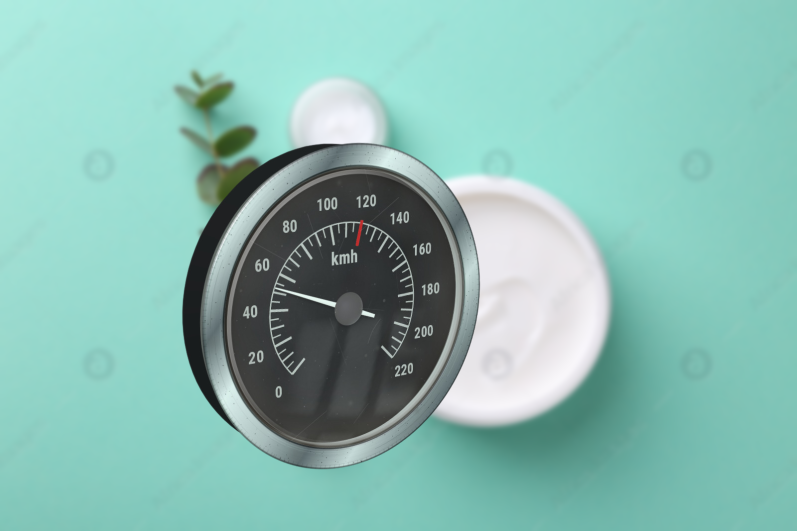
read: 52.5 km/h
